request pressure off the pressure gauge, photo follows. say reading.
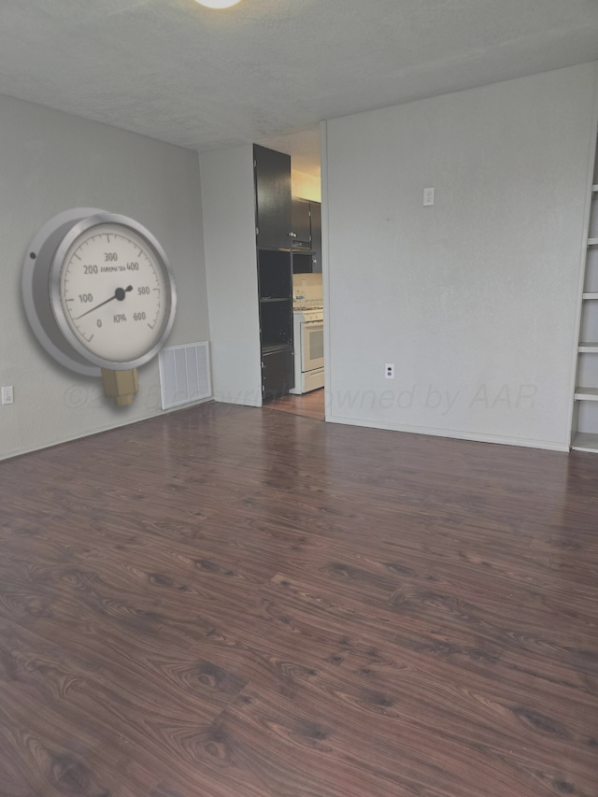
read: 60 kPa
